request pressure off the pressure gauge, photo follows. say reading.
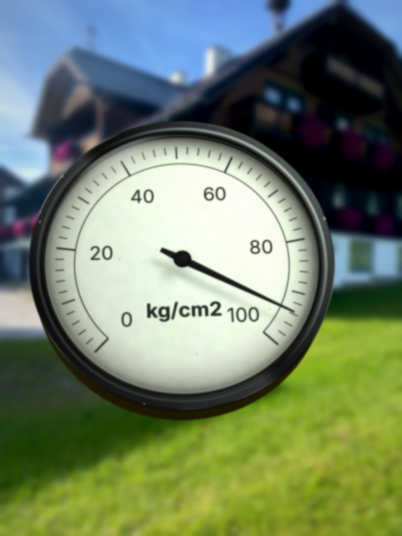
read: 94 kg/cm²
